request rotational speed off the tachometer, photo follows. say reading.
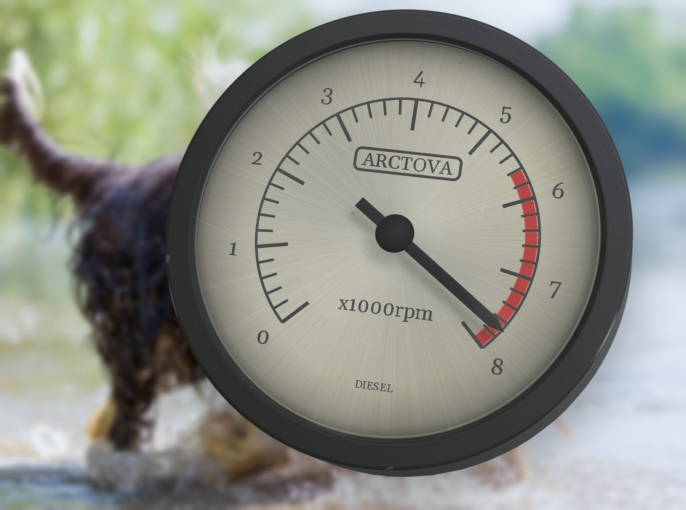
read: 7700 rpm
